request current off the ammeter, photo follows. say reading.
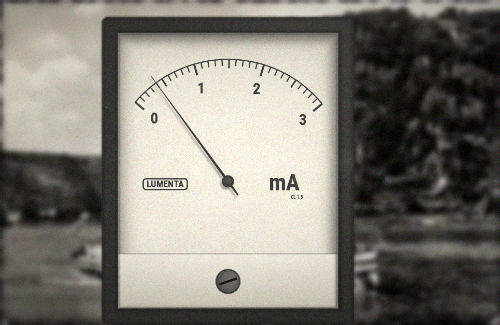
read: 0.4 mA
